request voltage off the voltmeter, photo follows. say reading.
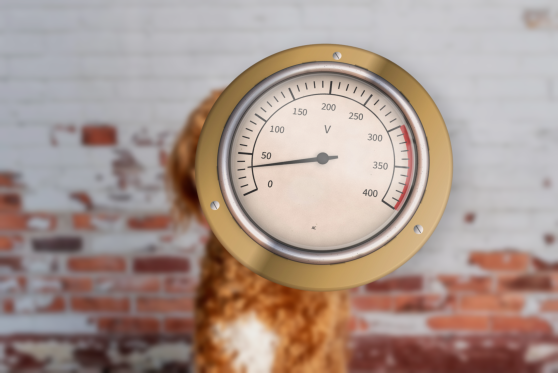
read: 30 V
